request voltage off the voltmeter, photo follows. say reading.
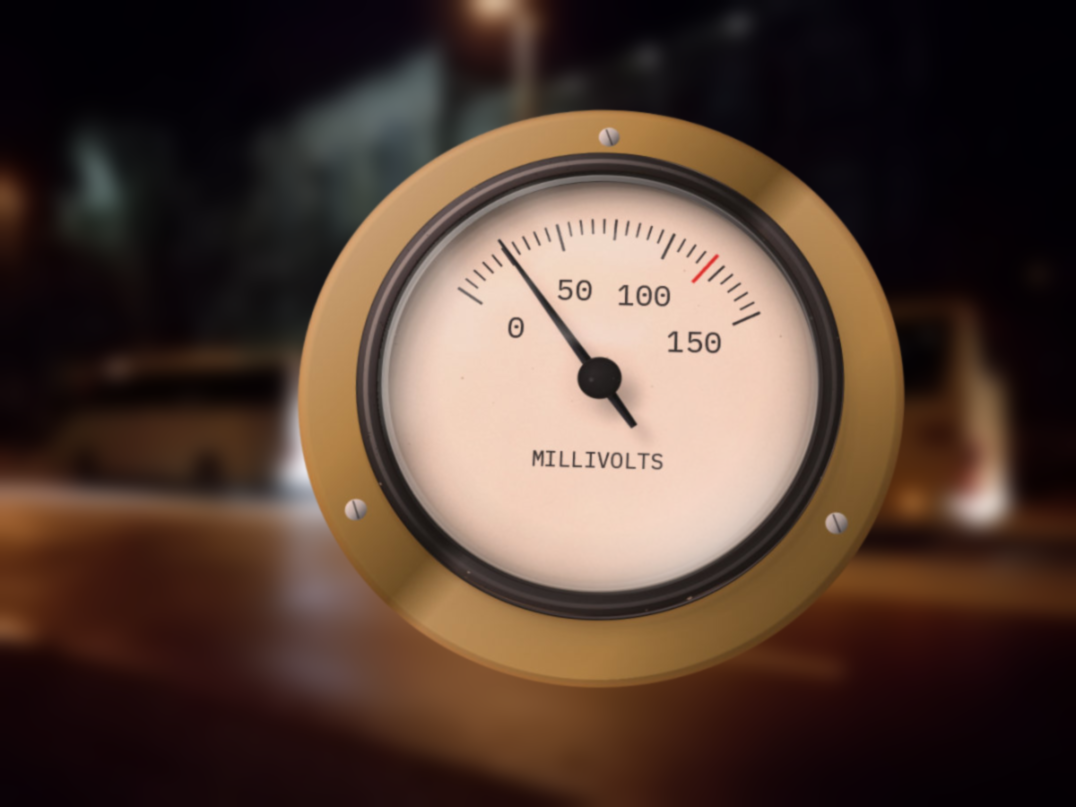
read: 25 mV
